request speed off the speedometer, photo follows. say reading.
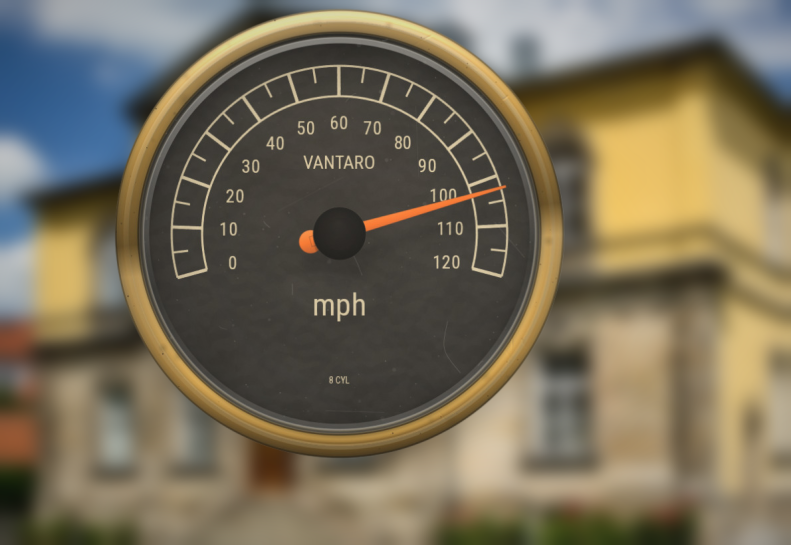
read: 102.5 mph
